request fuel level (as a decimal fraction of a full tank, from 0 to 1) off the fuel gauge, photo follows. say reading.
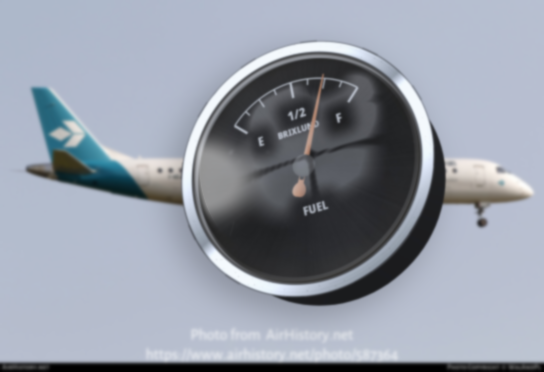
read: 0.75
